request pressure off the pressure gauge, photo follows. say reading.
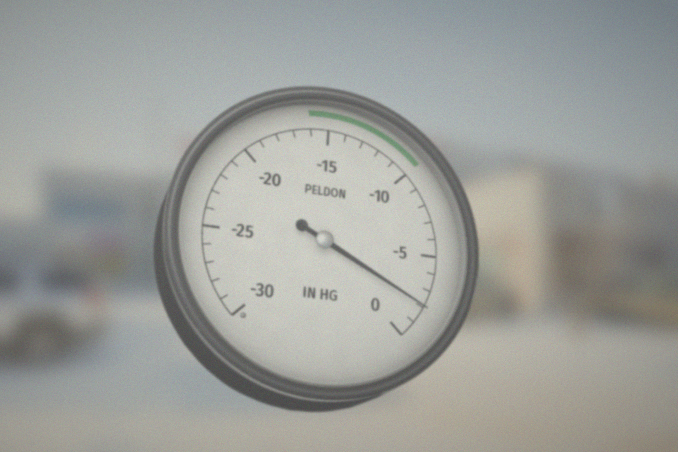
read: -2 inHg
